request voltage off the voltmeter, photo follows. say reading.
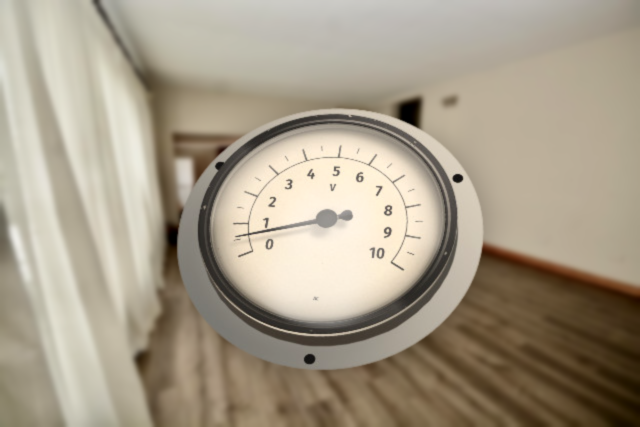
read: 0.5 V
